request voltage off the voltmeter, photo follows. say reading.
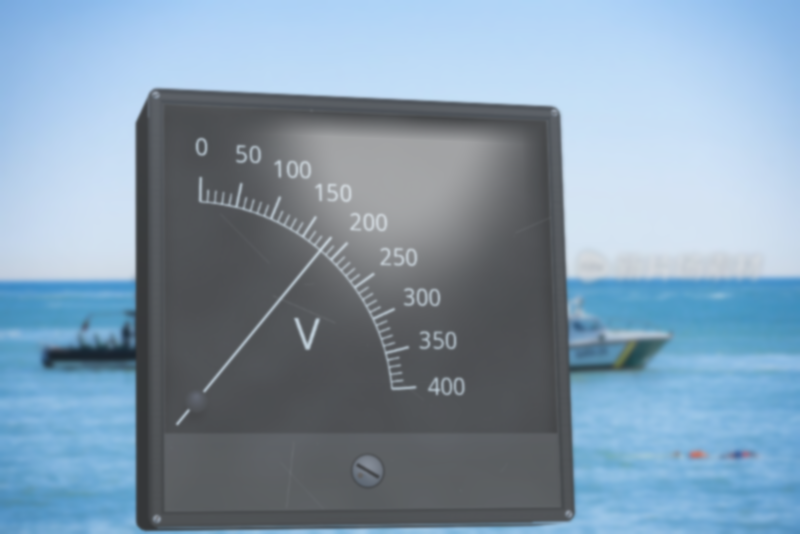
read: 180 V
